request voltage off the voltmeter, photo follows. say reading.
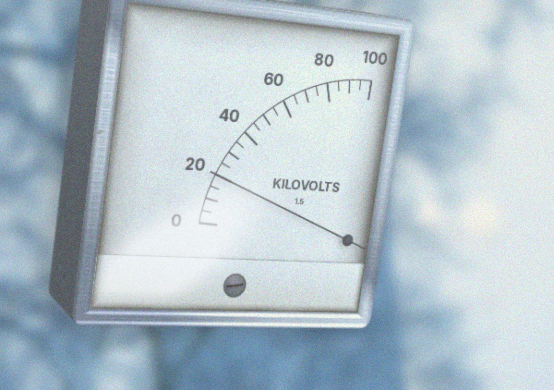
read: 20 kV
